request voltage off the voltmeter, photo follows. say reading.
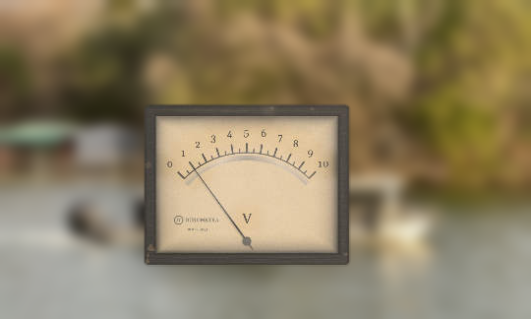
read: 1 V
